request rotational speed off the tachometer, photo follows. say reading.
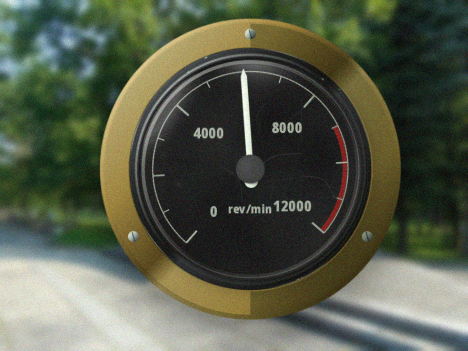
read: 6000 rpm
